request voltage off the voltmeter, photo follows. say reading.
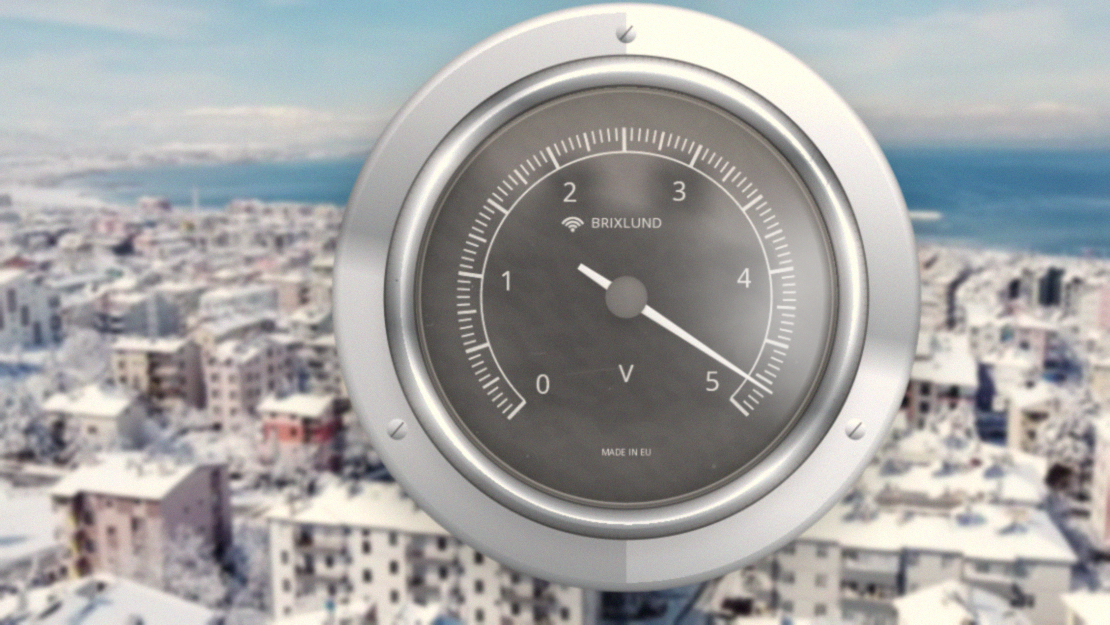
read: 4.8 V
